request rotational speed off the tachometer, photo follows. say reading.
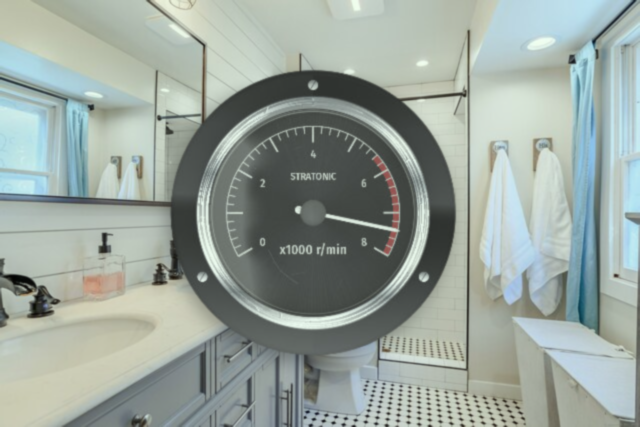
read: 7400 rpm
